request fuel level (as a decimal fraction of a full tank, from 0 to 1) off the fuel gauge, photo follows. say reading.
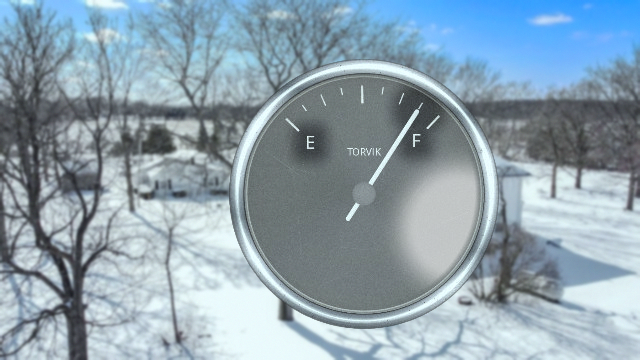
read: 0.875
